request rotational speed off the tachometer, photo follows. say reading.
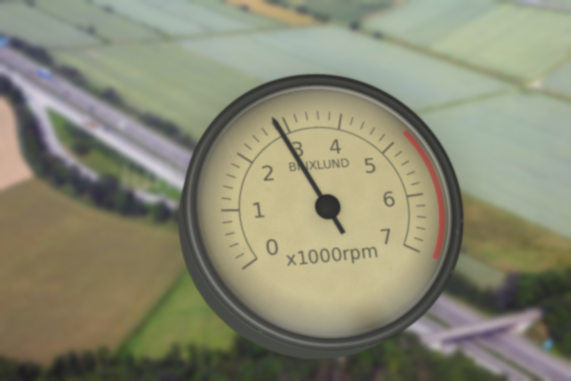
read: 2800 rpm
